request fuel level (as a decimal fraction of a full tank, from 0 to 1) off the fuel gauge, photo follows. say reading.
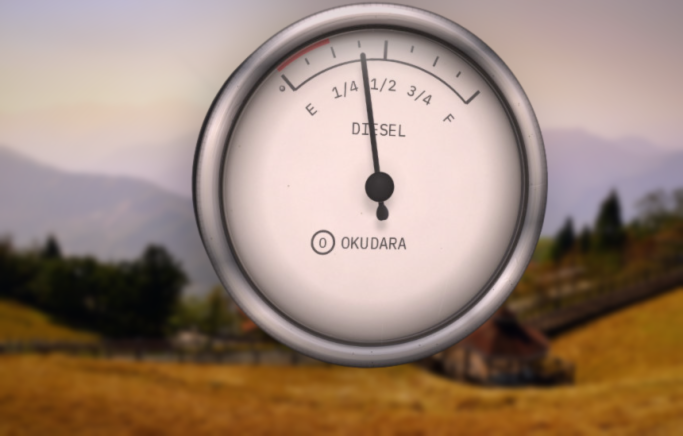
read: 0.375
